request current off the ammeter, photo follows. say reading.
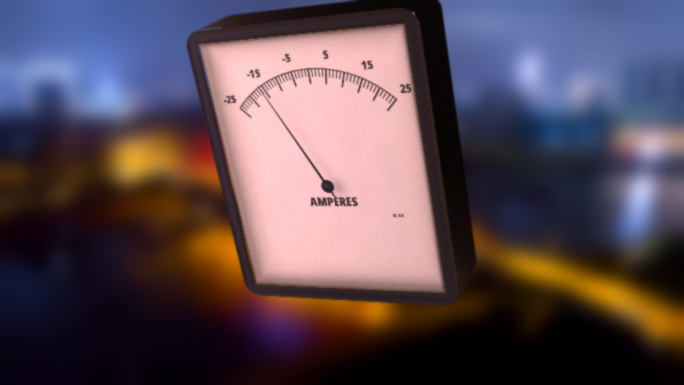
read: -15 A
